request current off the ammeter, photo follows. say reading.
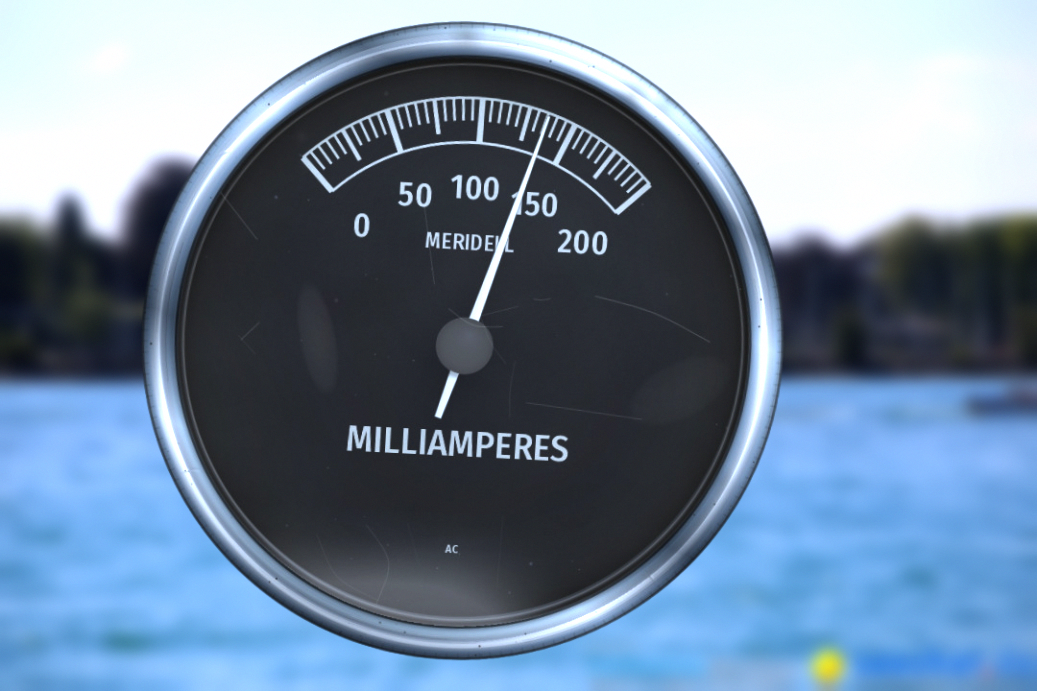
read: 135 mA
